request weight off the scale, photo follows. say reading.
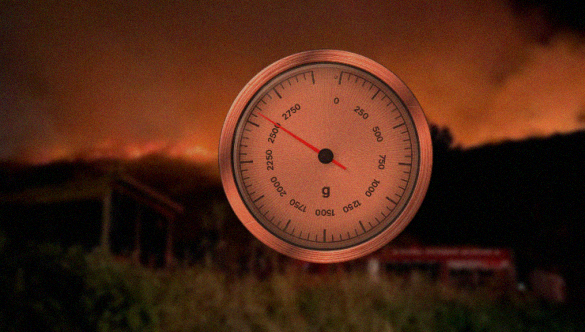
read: 2575 g
